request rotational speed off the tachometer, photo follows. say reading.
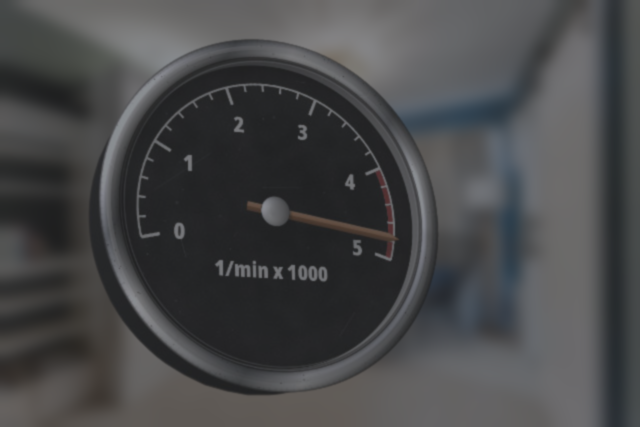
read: 4800 rpm
